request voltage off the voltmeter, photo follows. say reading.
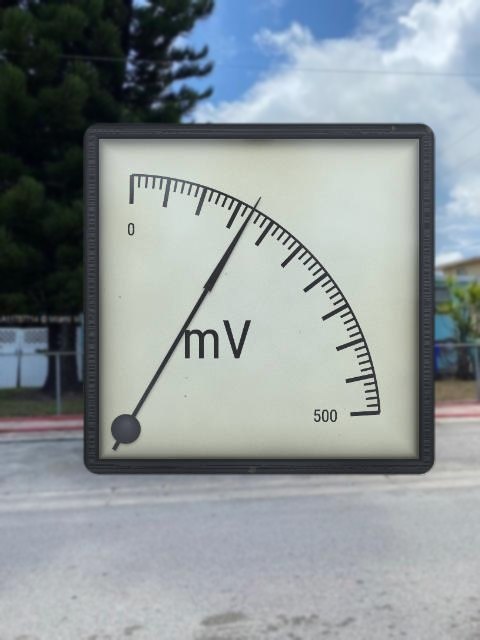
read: 170 mV
